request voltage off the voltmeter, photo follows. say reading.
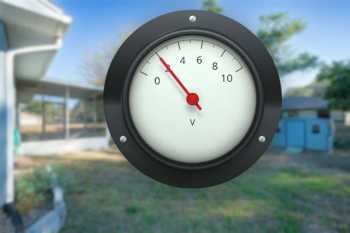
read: 2 V
